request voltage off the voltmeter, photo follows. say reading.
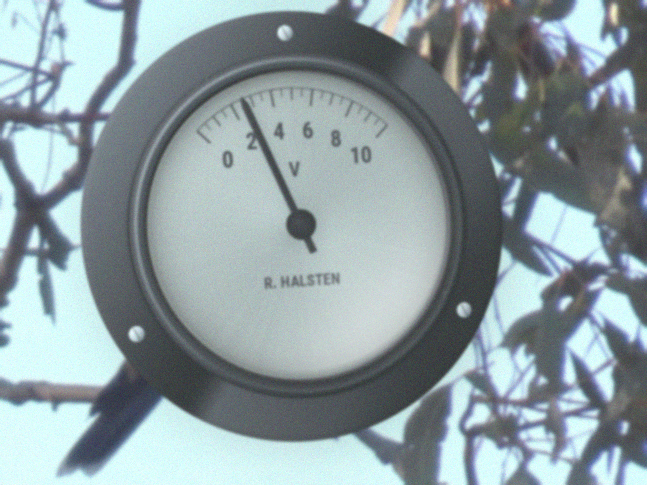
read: 2.5 V
